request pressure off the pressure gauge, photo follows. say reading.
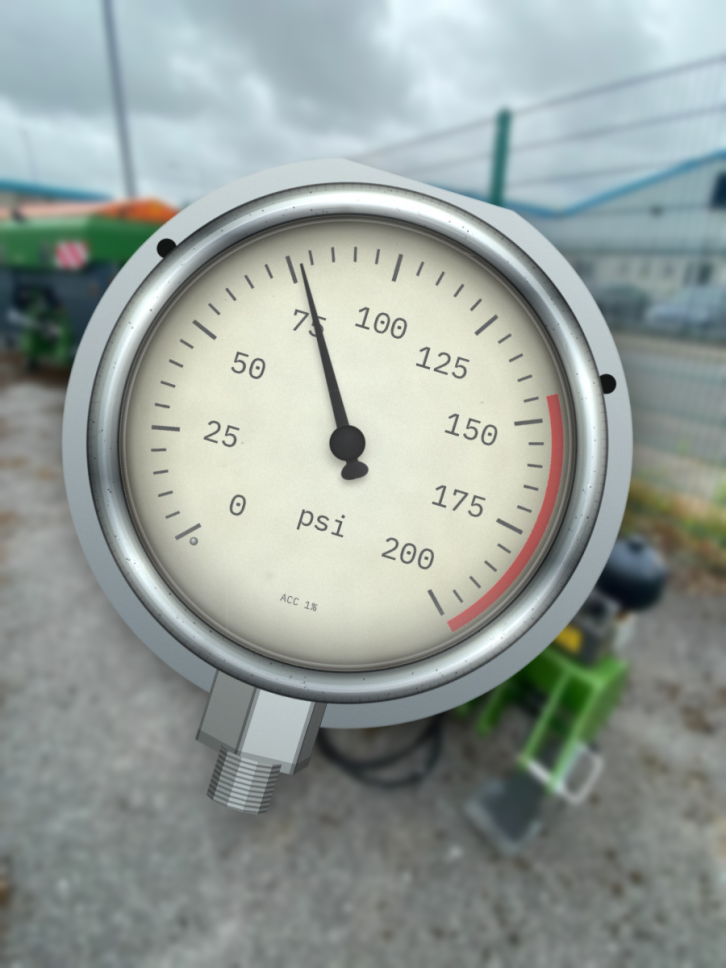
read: 77.5 psi
